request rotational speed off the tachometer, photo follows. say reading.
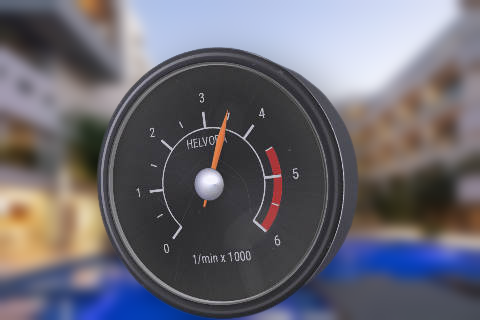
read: 3500 rpm
